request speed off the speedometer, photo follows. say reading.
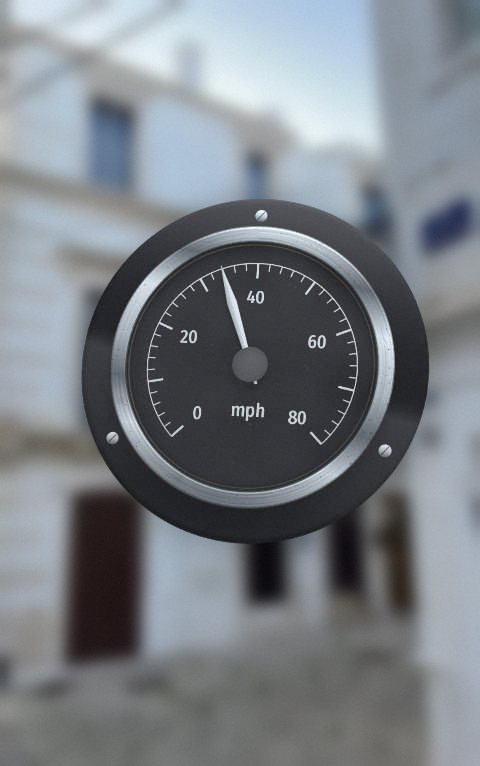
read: 34 mph
